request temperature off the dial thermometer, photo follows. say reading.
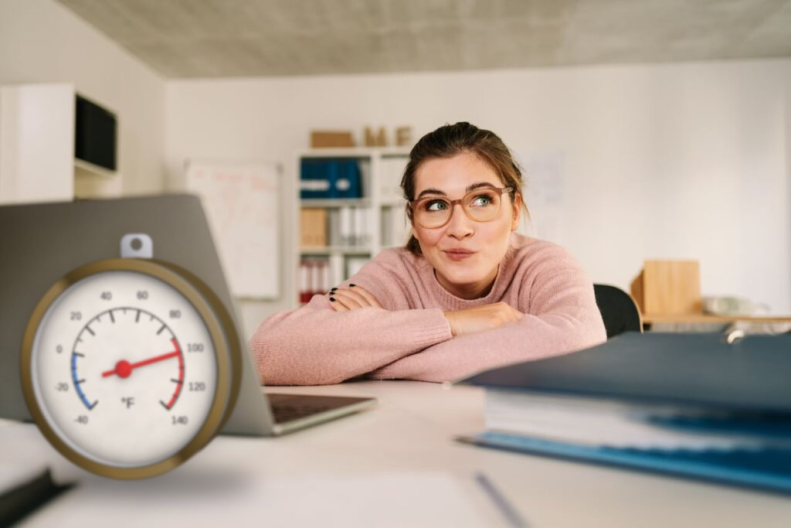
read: 100 °F
